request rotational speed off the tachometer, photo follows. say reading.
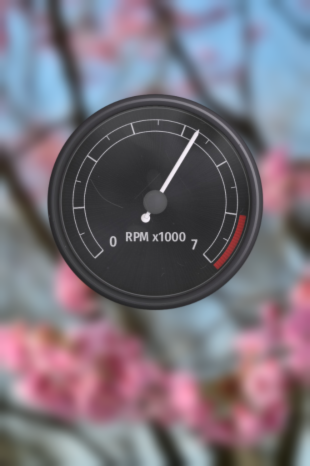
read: 4250 rpm
